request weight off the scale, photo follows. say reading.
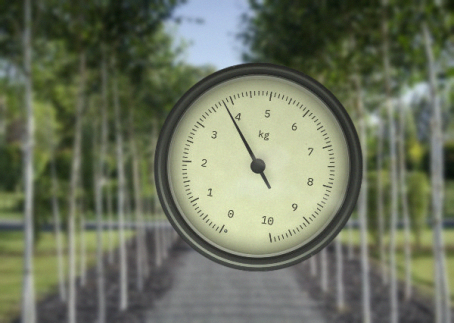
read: 3.8 kg
